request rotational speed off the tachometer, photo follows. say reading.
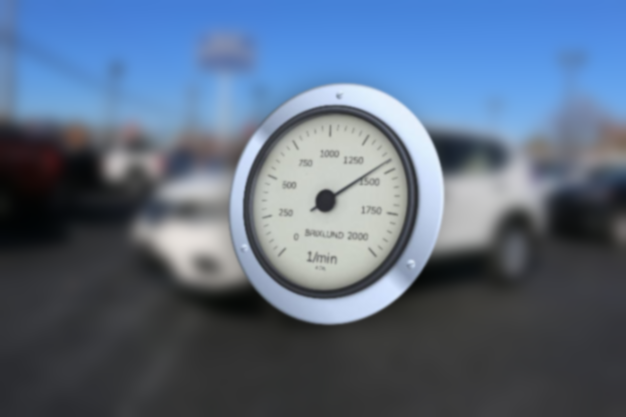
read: 1450 rpm
